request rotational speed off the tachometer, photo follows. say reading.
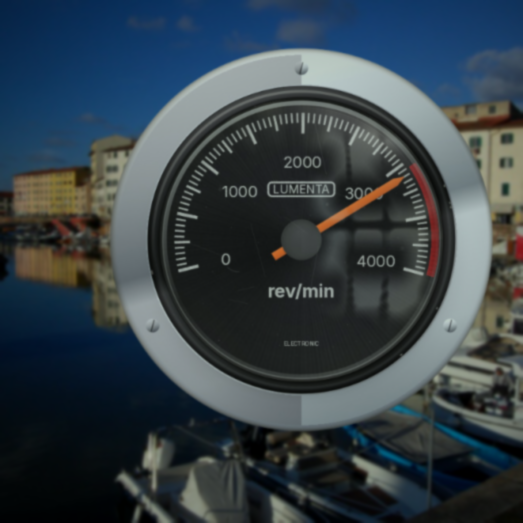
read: 3100 rpm
